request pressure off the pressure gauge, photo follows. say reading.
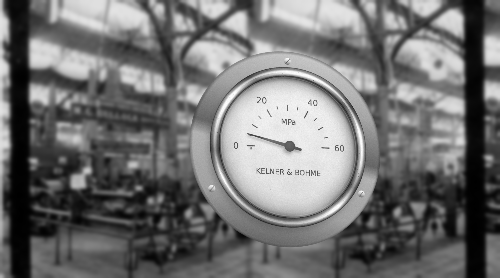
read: 5 MPa
